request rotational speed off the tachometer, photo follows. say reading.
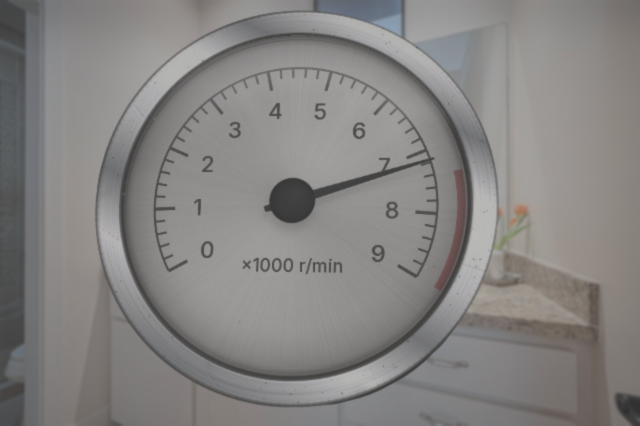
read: 7200 rpm
